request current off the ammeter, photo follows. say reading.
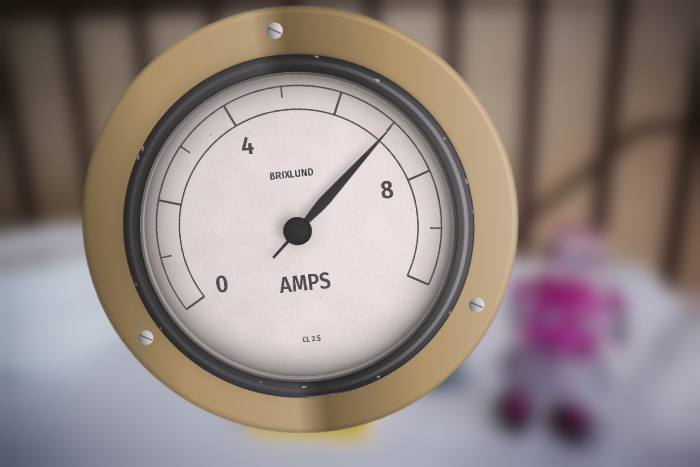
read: 7 A
